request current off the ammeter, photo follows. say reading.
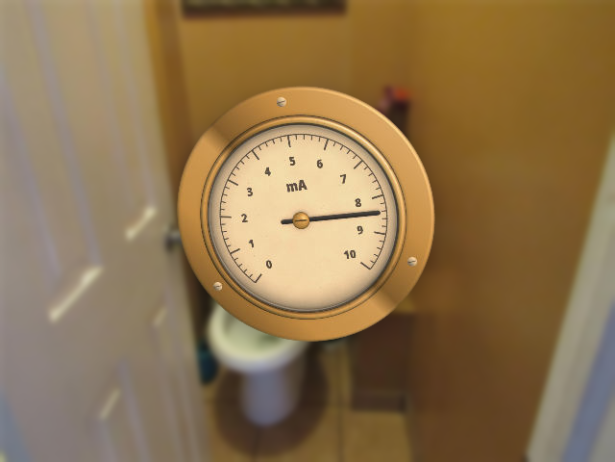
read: 8.4 mA
